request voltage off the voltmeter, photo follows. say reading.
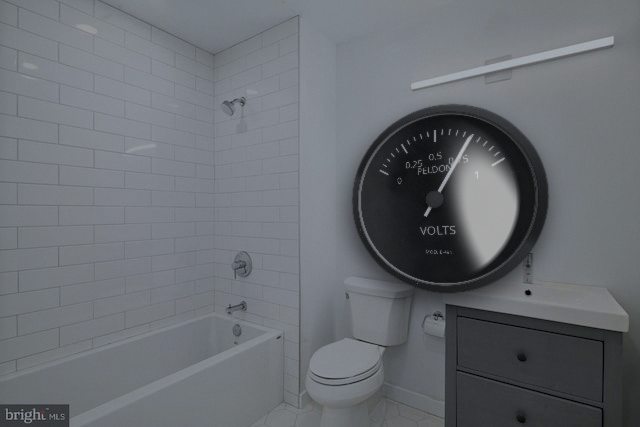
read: 0.75 V
